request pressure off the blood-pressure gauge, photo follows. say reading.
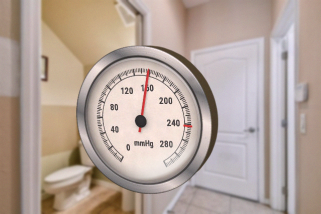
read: 160 mmHg
